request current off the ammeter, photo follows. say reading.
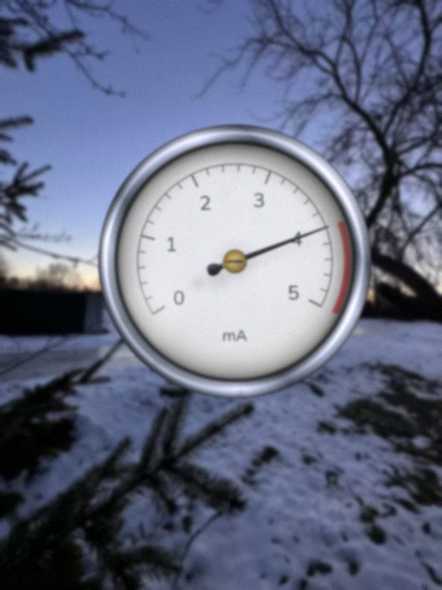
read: 4 mA
